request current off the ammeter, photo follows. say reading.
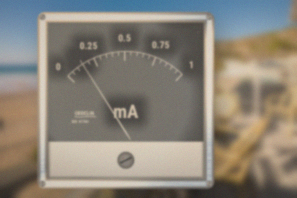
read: 0.15 mA
